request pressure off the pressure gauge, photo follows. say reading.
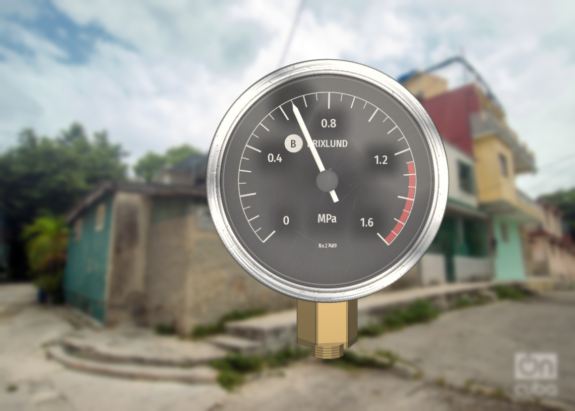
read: 0.65 MPa
